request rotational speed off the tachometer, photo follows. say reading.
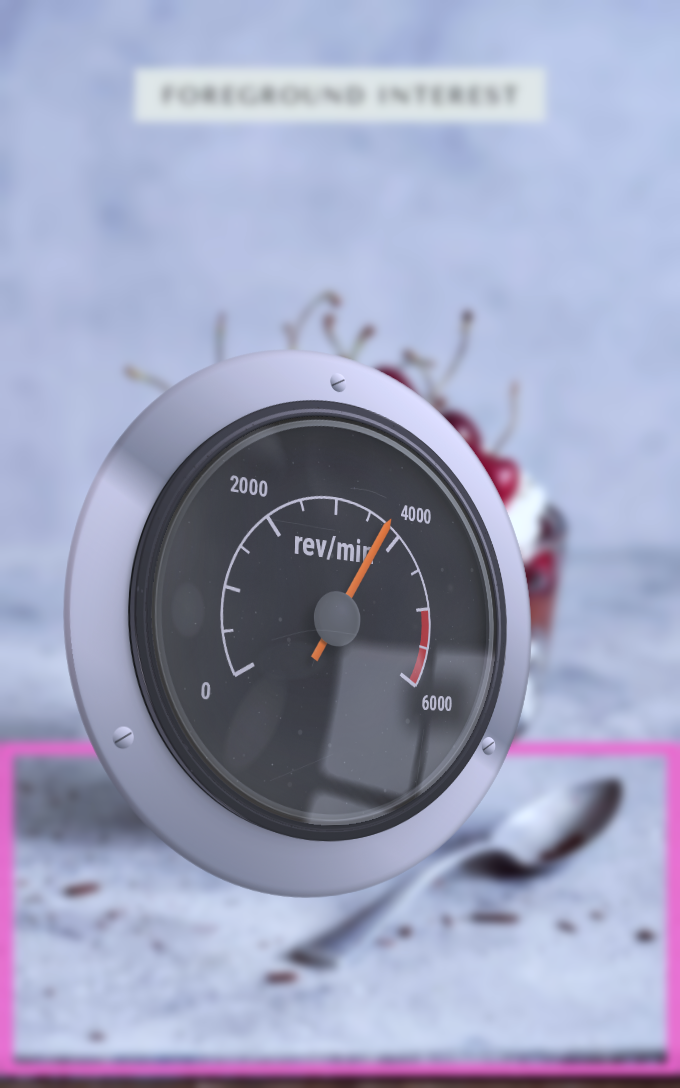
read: 3750 rpm
